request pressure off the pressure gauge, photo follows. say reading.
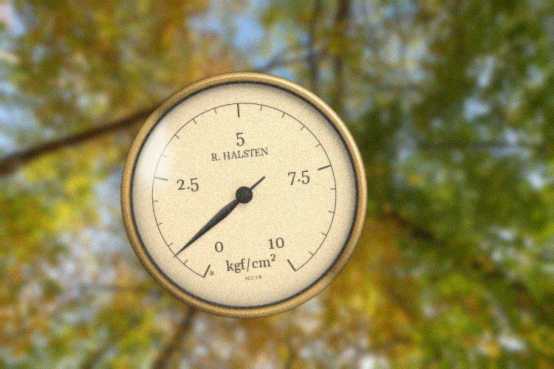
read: 0.75 kg/cm²
